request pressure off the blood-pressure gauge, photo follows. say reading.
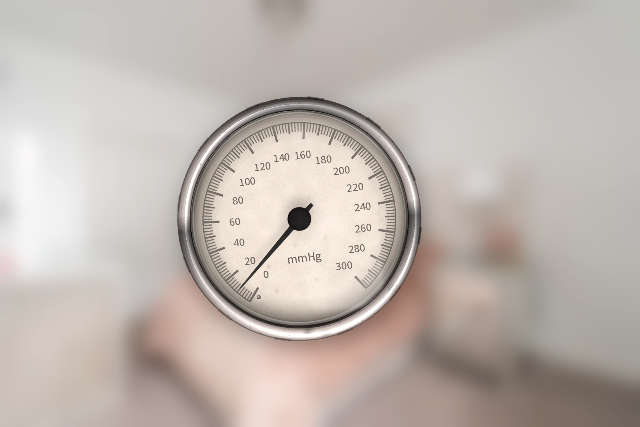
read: 10 mmHg
